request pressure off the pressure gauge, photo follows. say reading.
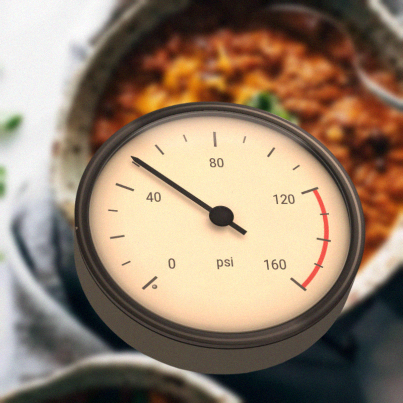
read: 50 psi
